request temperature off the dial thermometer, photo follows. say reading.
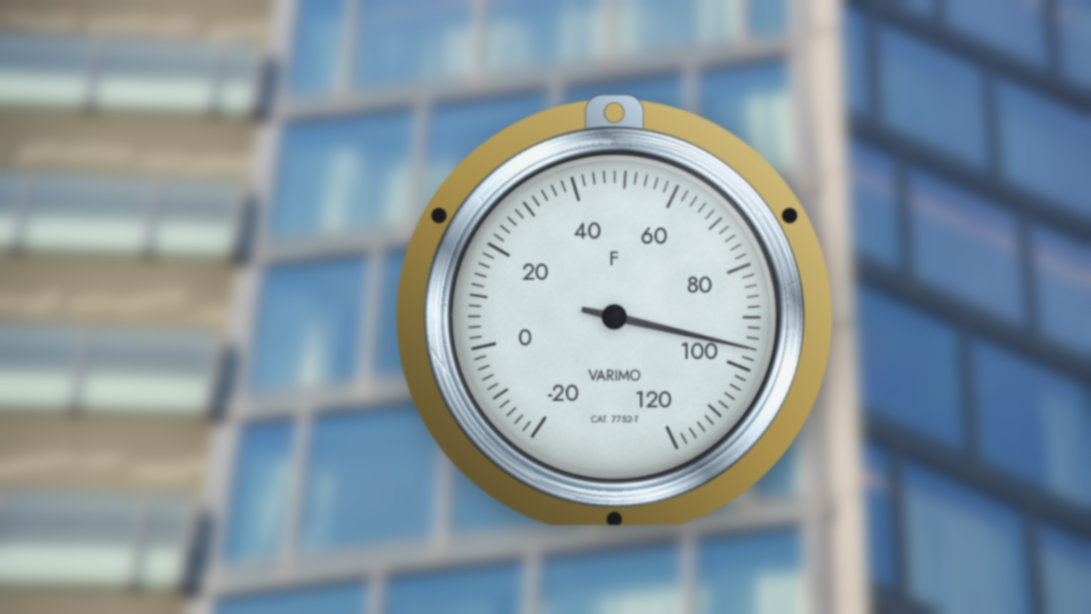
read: 96 °F
